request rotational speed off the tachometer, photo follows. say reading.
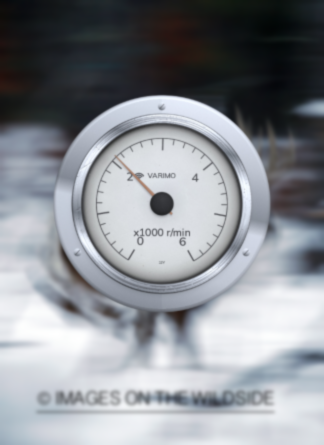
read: 2100 rpm
